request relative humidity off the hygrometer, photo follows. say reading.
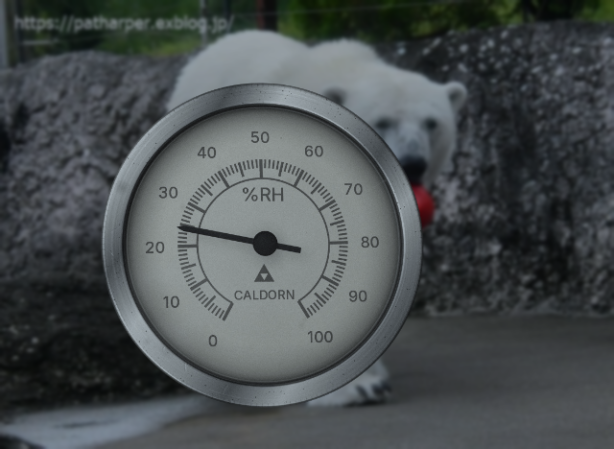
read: 24 %
